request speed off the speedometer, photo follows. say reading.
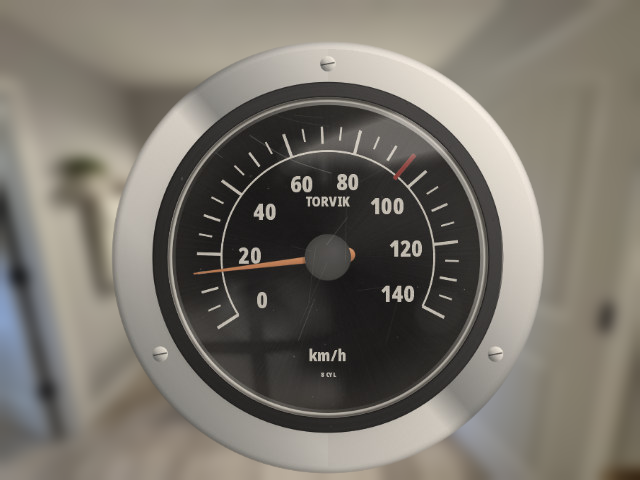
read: 15 km/h
